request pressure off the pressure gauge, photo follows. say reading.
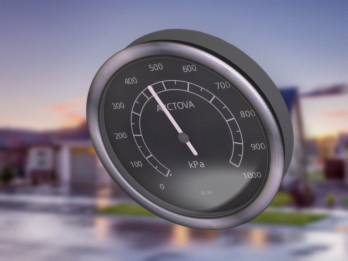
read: 450 kPa
